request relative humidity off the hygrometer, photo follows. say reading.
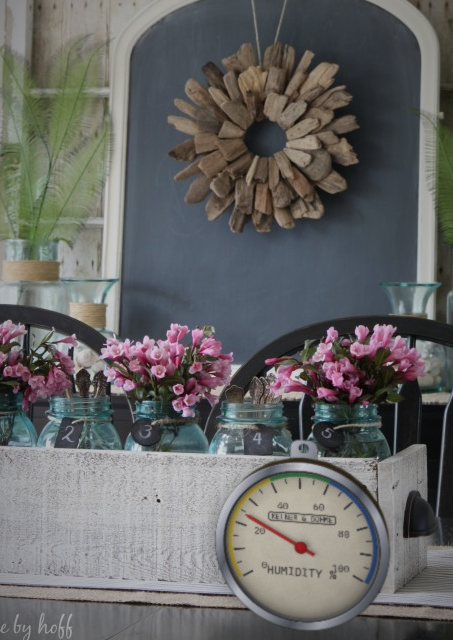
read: 25 %
